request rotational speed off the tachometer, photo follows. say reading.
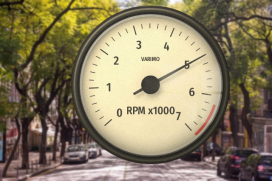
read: 5000 rpm
